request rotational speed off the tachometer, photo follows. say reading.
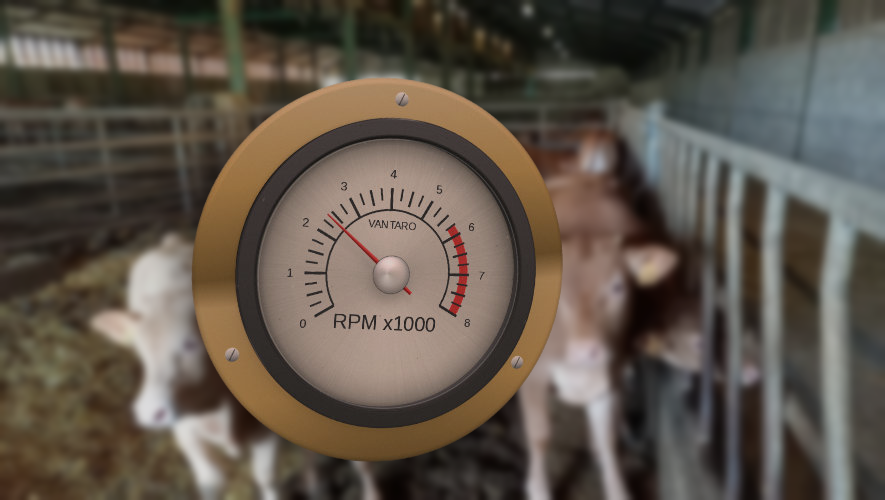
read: 2375 rpm
